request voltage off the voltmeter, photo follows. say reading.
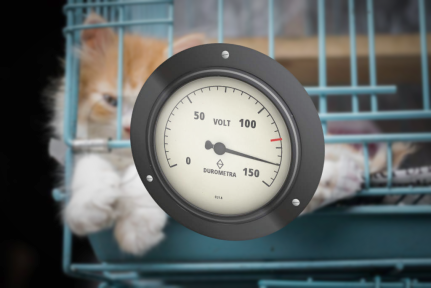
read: 135 V
